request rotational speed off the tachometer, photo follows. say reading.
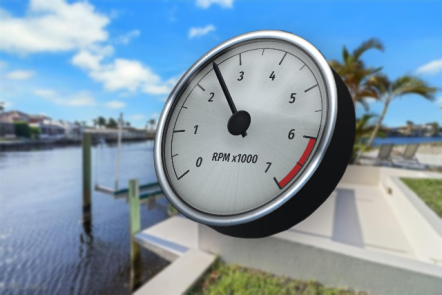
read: 2500 rpm
